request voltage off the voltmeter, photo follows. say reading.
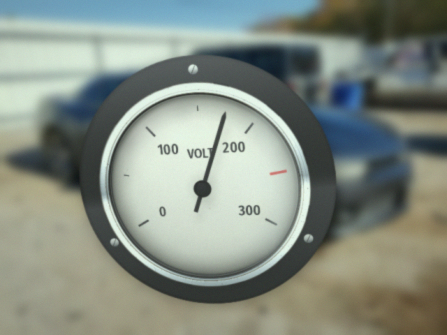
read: 175 V
